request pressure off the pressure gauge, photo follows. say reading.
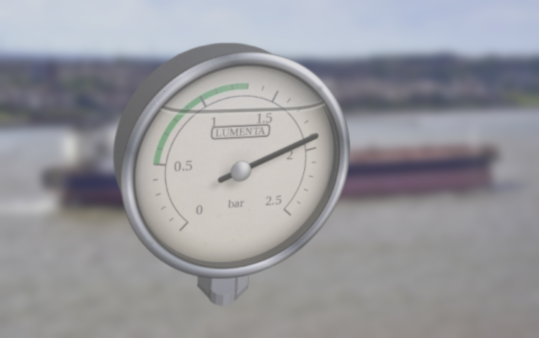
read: 1.9 bar
